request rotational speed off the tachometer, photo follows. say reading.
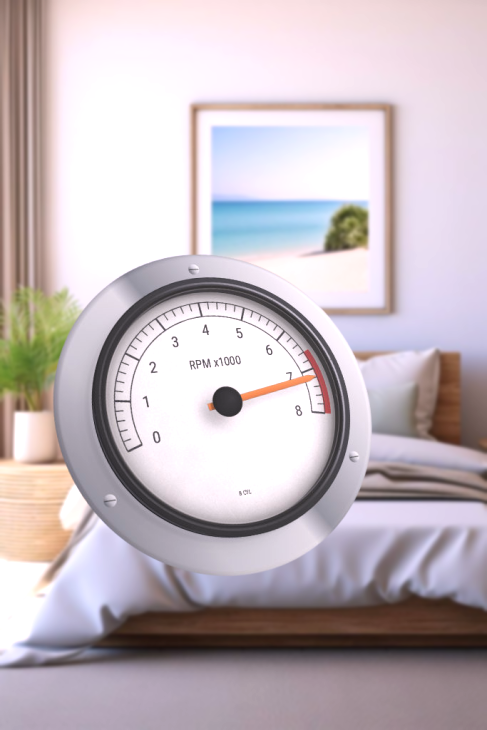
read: 7200 rpm
